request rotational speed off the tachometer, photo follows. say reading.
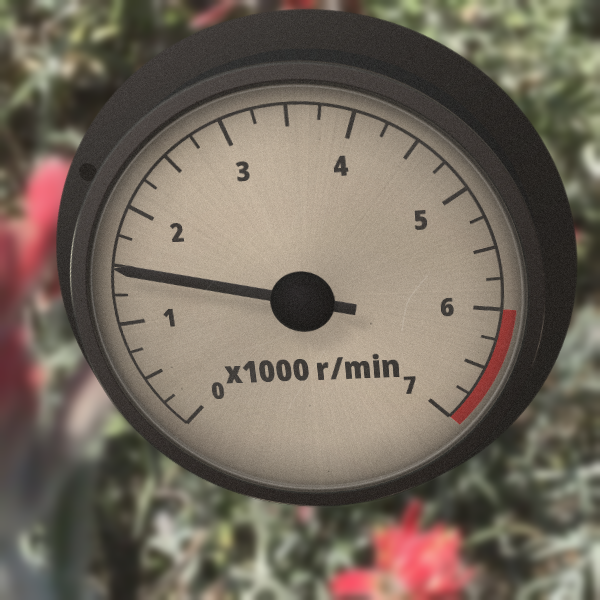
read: 1500 rpm
